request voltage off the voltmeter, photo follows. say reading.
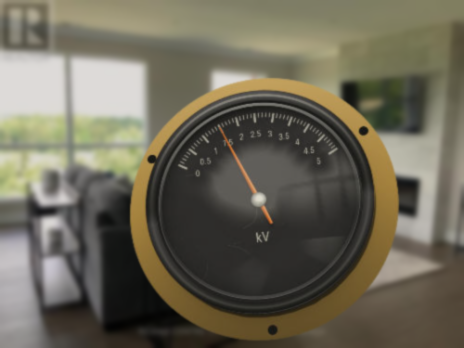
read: 1.5 kV
